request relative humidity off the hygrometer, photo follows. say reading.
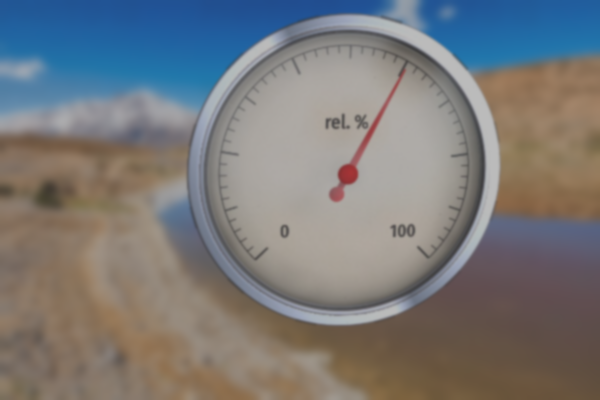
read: 60 %
